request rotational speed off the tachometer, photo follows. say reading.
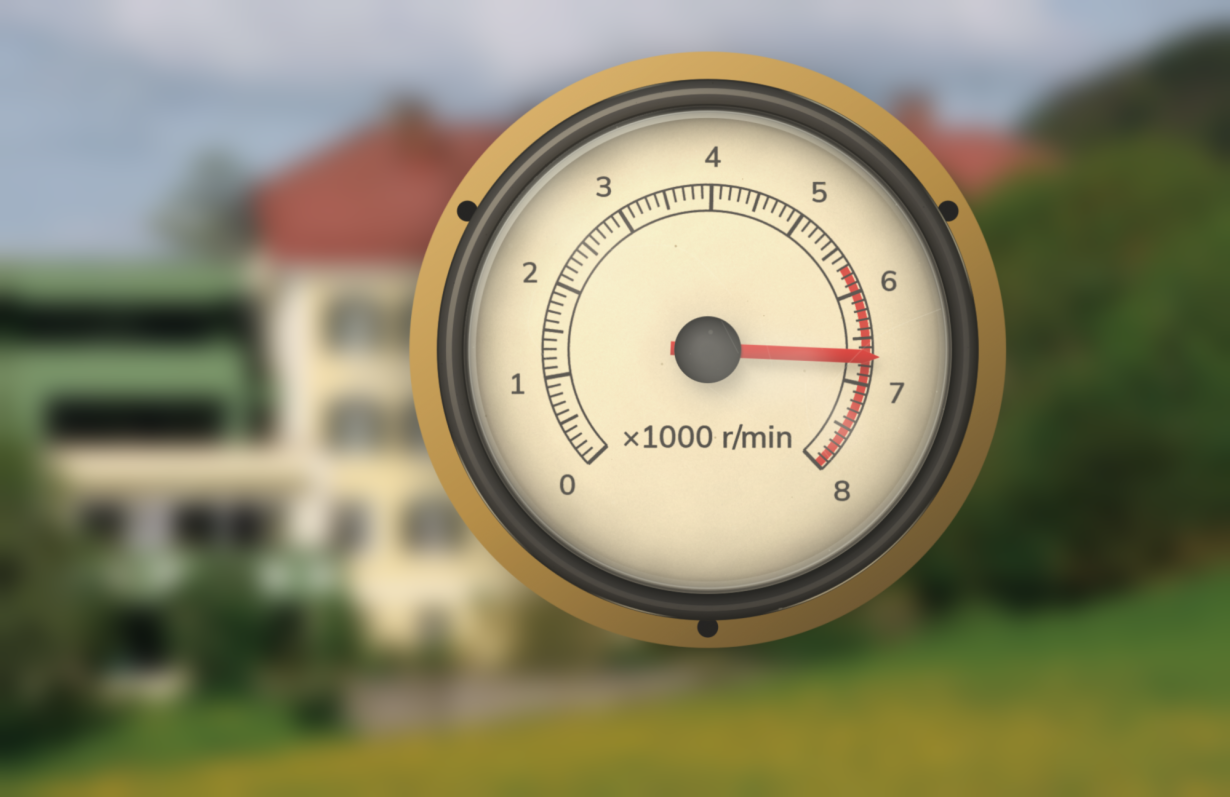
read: 6700 rpm
